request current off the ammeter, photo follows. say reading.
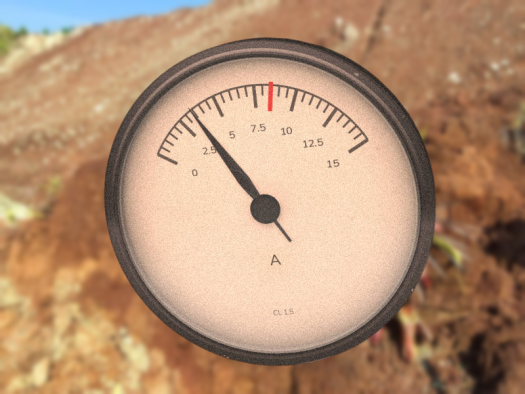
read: 3.5 A
